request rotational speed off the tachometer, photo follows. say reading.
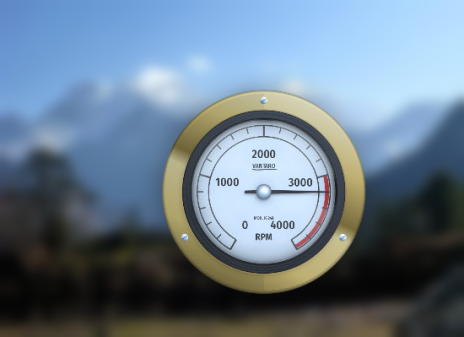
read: 3200 rpm
